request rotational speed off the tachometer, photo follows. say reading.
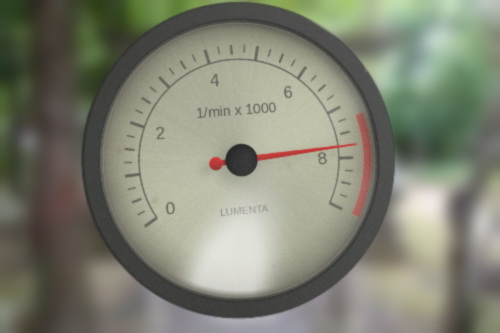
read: 7750 rpm
